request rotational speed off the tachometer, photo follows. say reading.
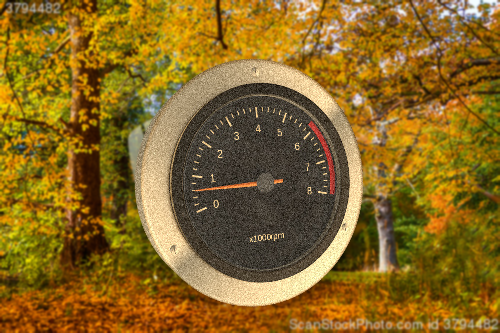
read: 600 rpm
